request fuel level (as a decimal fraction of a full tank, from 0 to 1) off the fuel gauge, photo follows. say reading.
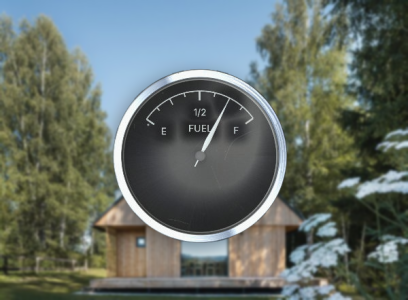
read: 0.75
